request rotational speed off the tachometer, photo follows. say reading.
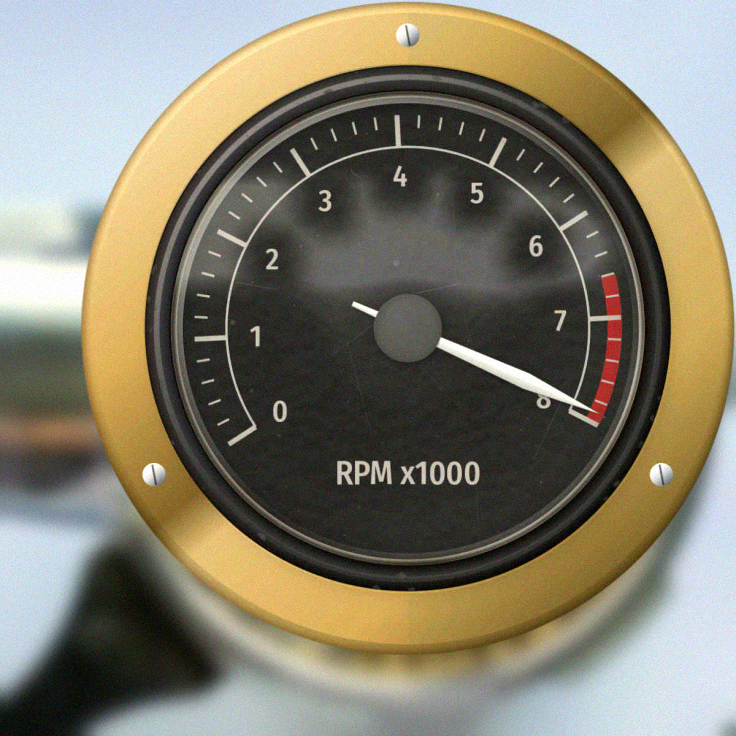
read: 7900 rpm
